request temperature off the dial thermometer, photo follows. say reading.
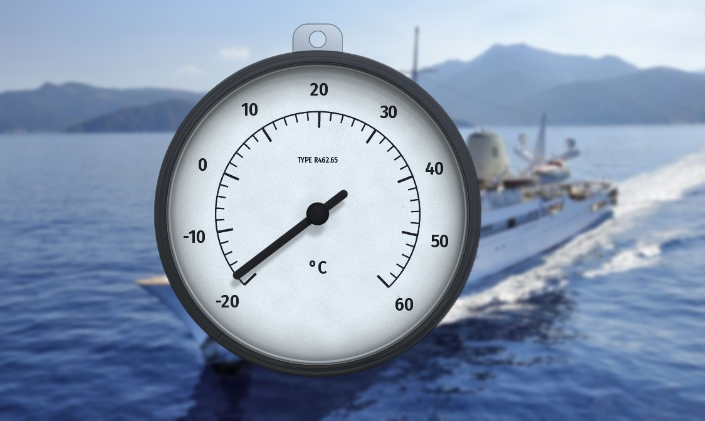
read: -18 °C
